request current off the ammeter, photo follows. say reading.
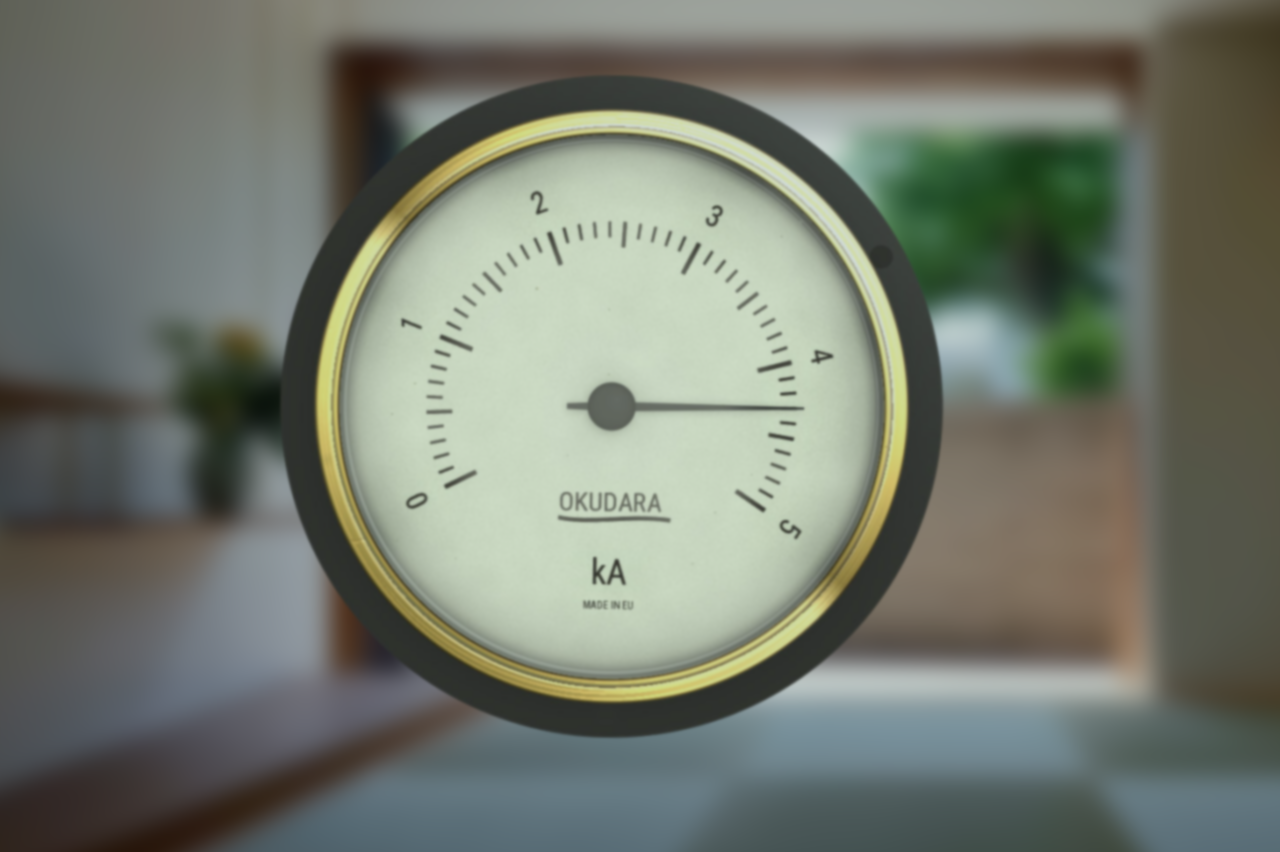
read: 4.3 kA
